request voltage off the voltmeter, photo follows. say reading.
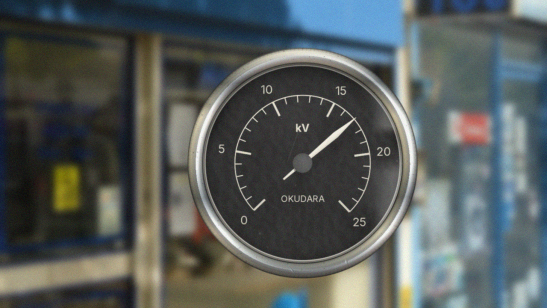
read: 17 kV
